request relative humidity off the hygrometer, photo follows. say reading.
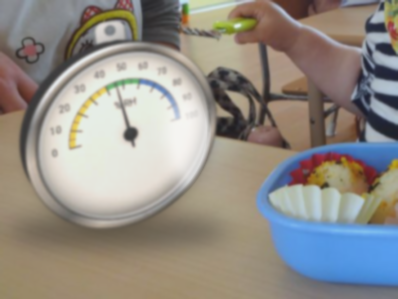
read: 45 %
